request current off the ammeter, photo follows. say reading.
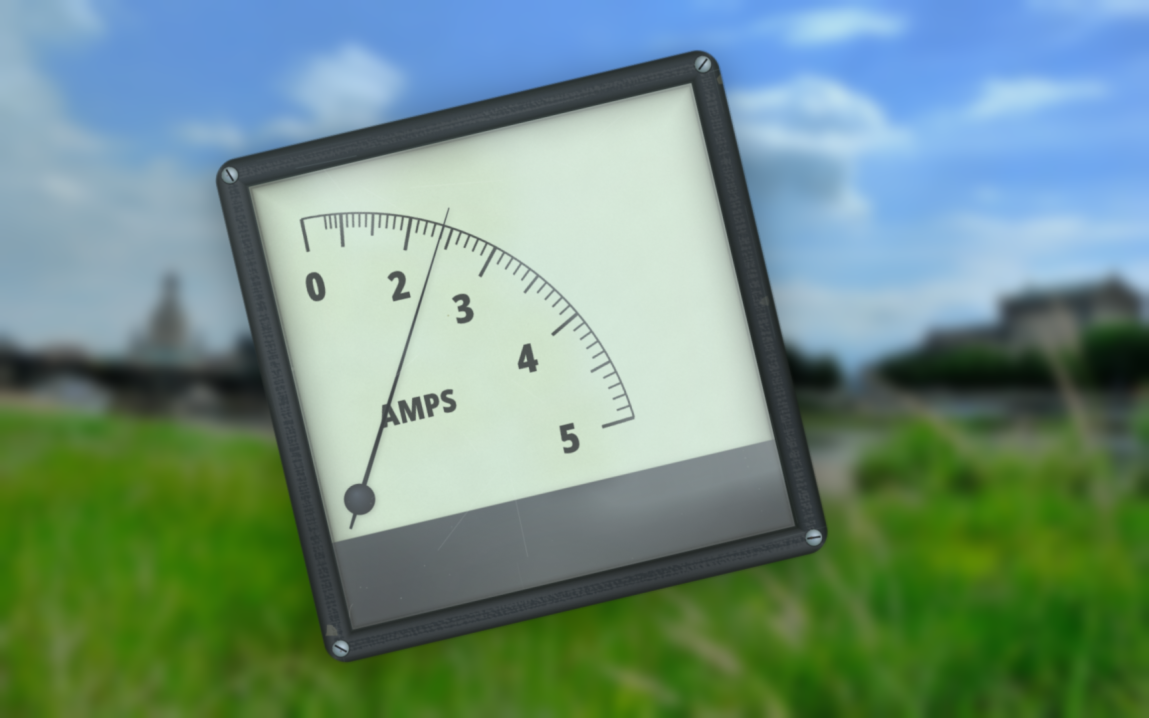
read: 2.4 A
